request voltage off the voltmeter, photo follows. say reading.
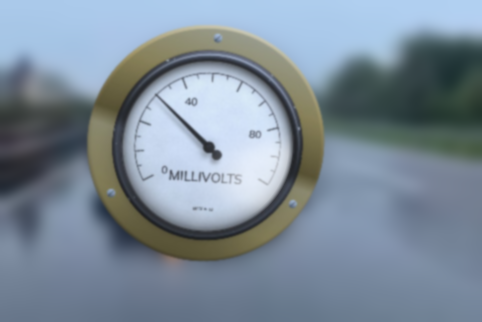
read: 30 mV
